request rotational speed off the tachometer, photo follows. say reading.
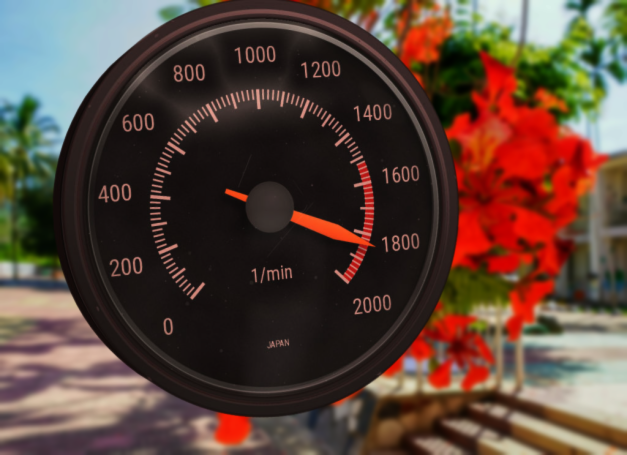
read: 1840 rpm
